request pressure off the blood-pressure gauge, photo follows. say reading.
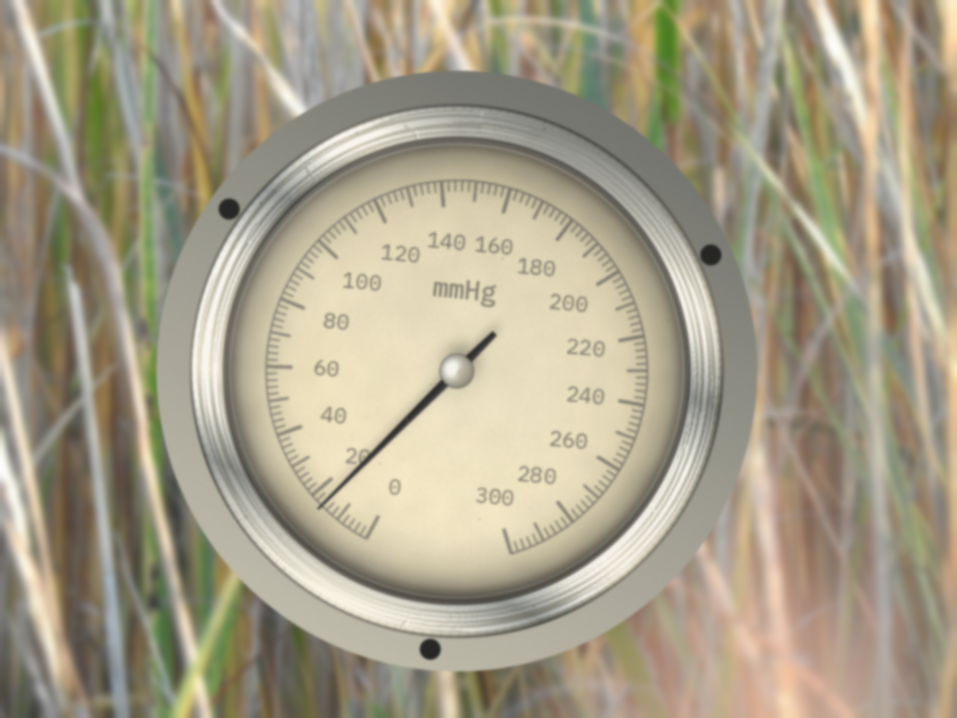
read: 16 mmHg
